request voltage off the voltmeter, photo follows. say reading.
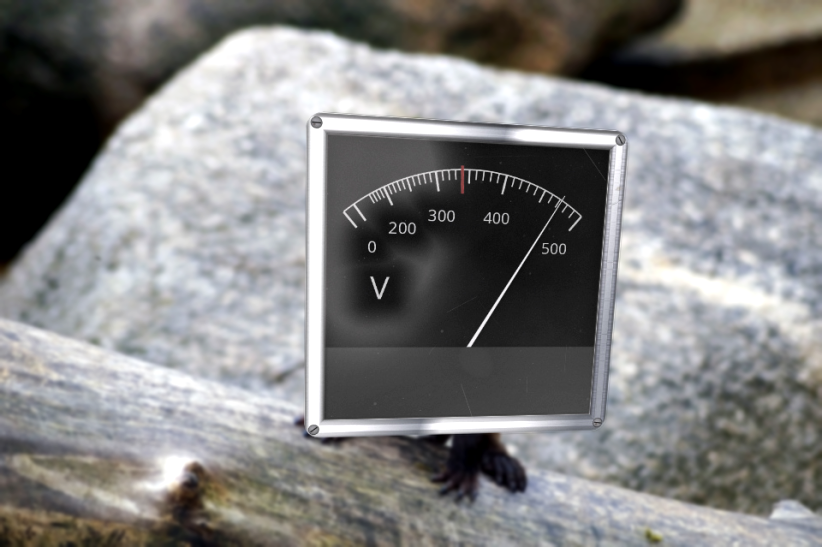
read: 470 V
